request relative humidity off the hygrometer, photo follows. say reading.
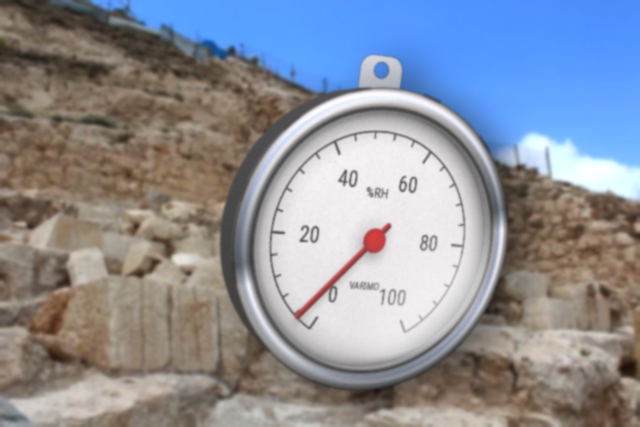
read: 4 %
